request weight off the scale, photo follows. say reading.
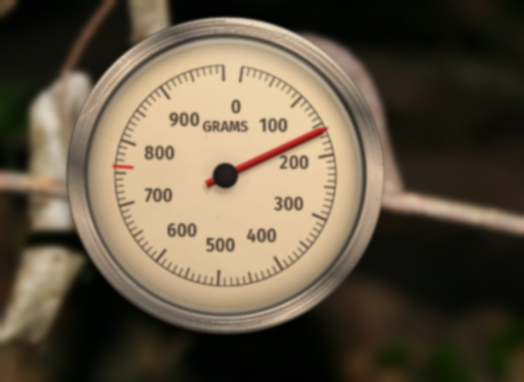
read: 160 g
